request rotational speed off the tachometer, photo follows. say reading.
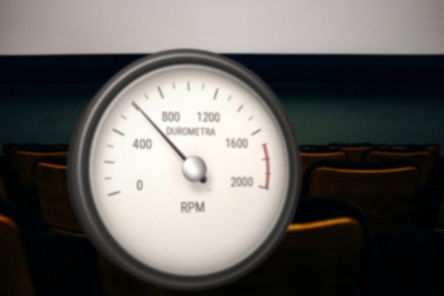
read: 600 rpm
